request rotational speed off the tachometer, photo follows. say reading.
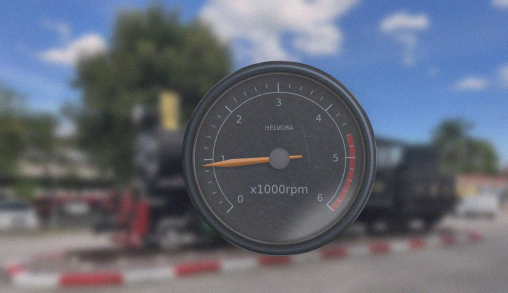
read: 900 rpm
